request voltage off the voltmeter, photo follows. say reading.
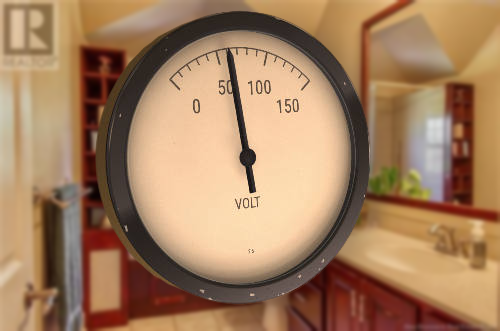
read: 60 V
